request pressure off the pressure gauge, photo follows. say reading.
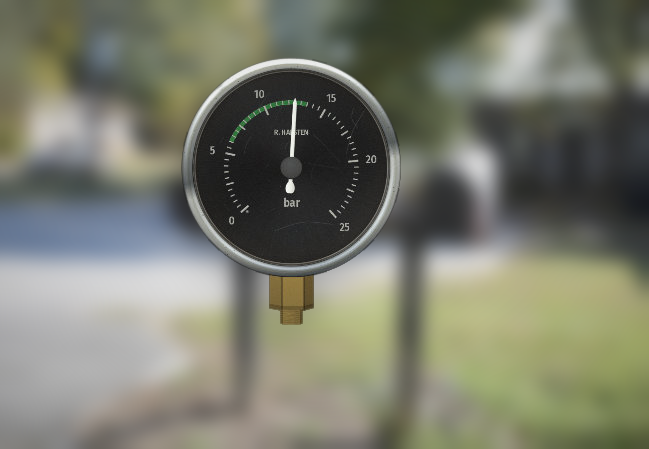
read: 12.5 bar
